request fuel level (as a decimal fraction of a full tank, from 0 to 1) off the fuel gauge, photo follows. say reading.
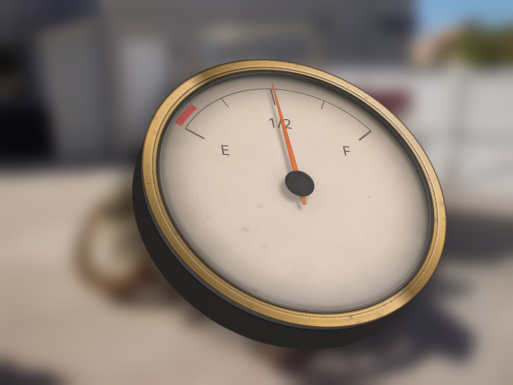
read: 0.5
